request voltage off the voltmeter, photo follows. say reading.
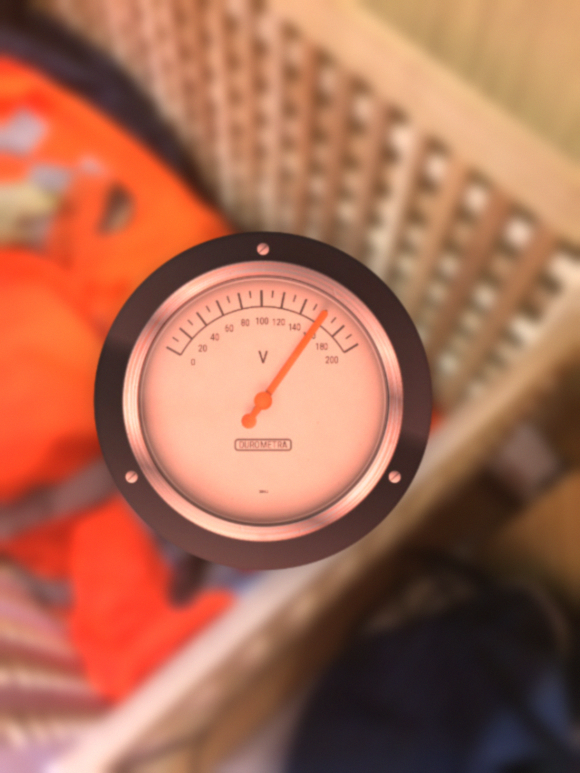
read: 160 V
